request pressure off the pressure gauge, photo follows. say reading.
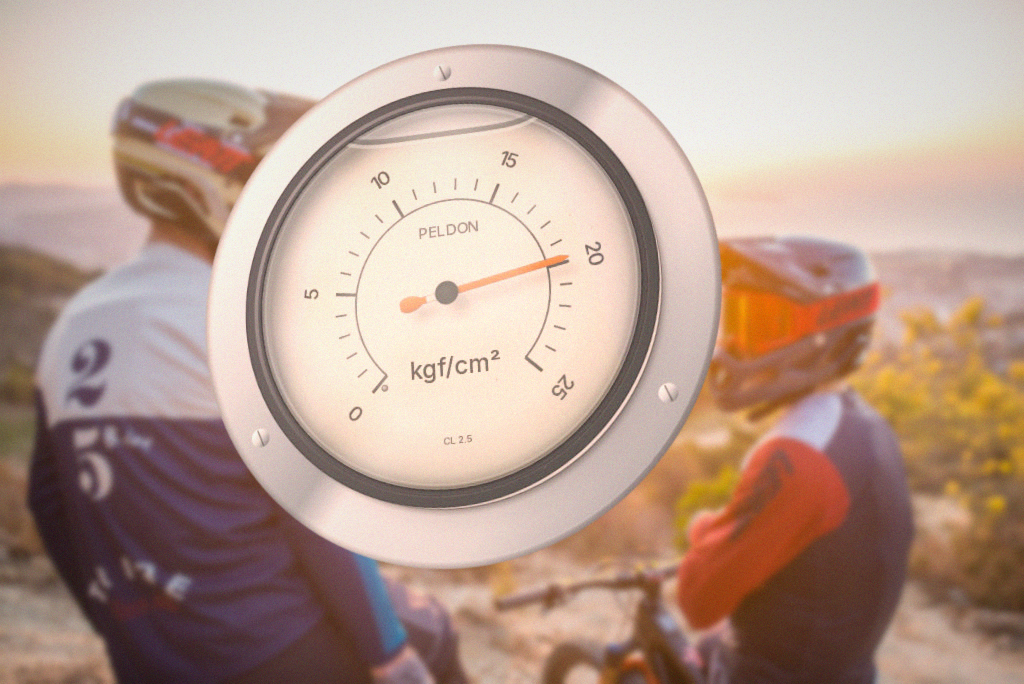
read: 20 kg/cm²
